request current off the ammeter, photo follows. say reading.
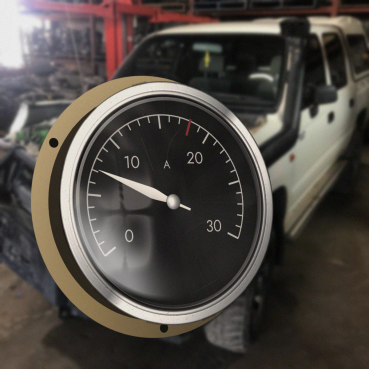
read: 7 A
